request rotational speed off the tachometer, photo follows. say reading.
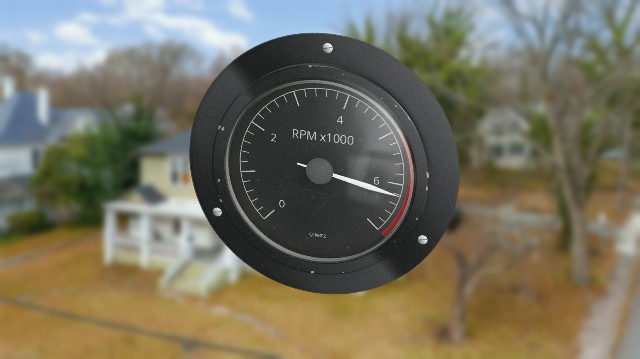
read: 6200 rpm
